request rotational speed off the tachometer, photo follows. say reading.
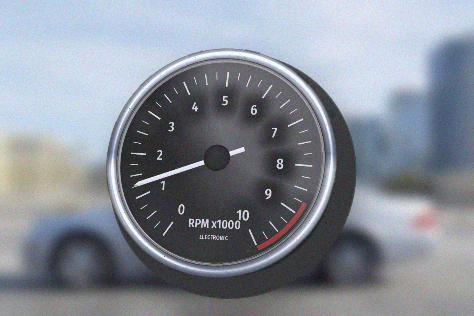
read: 1250 rpm
